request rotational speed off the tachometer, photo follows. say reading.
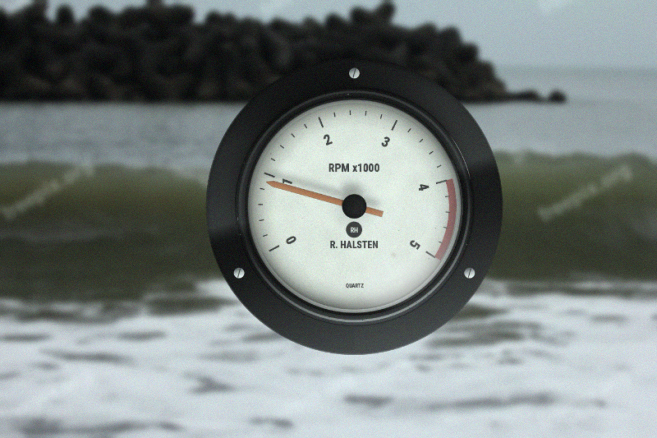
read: 900 rpm
